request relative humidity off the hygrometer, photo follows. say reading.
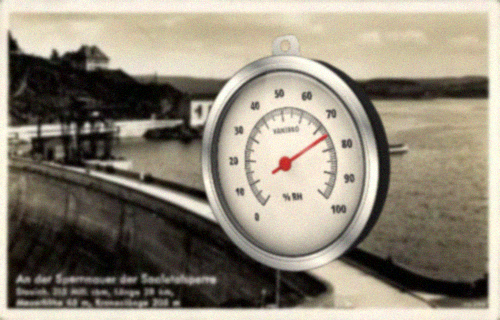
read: 75 %
